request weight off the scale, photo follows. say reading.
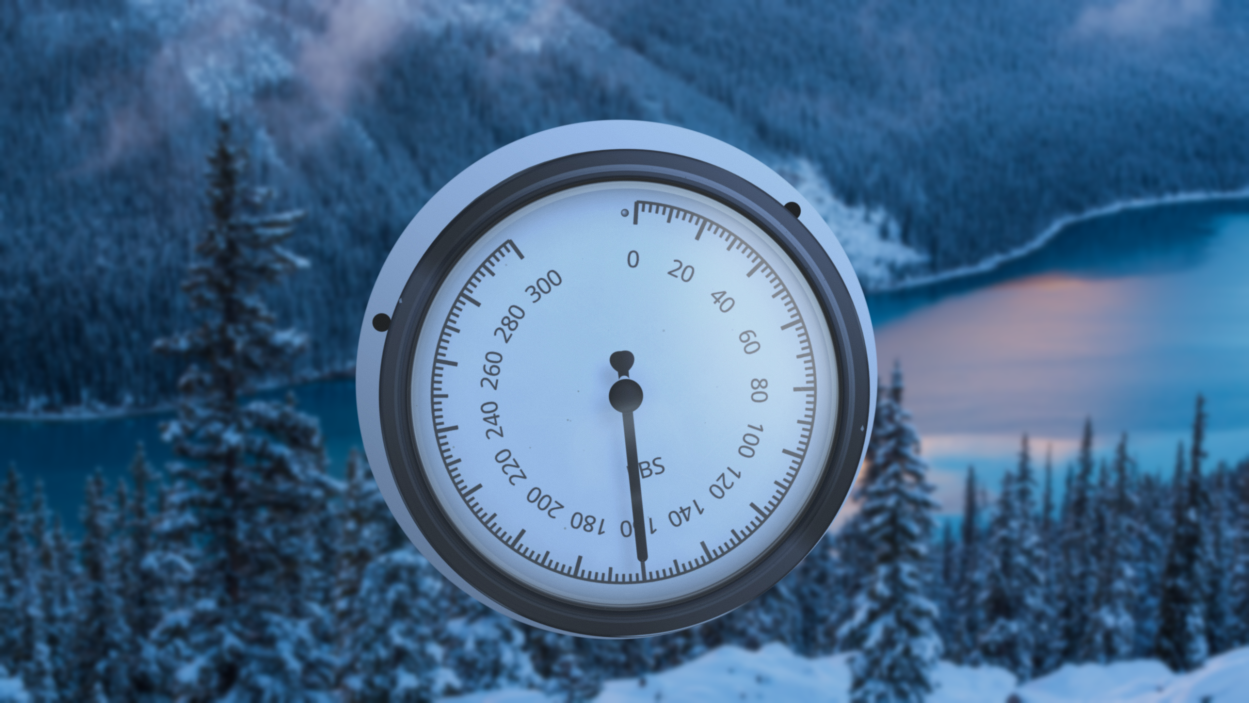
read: 160 lb
